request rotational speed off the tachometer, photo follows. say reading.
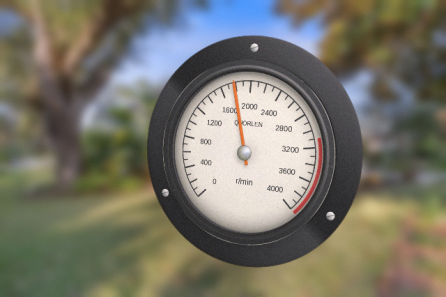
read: 1800 rpm
